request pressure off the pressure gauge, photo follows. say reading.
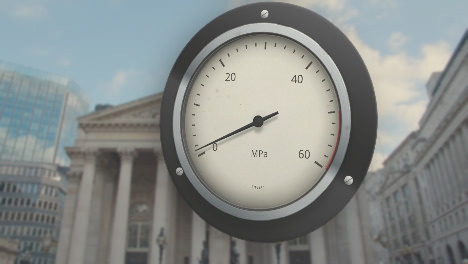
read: 1 MPa
